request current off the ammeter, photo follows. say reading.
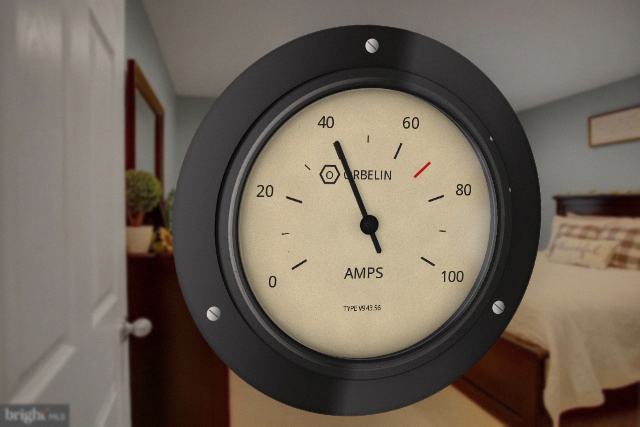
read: 40 A
